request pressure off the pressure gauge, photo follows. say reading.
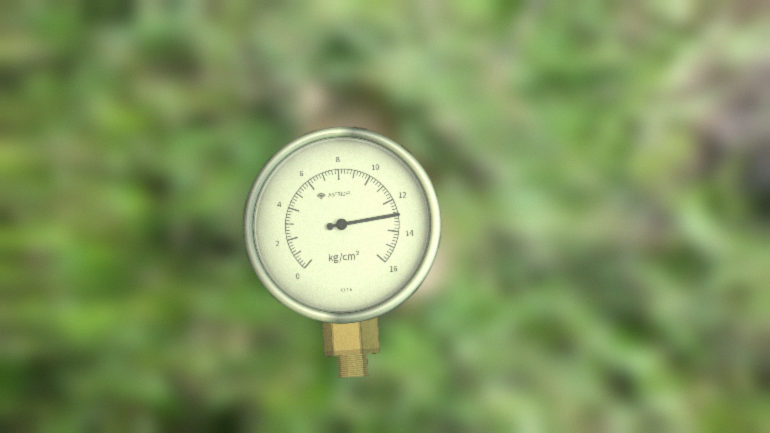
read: 13 kg/cm²
